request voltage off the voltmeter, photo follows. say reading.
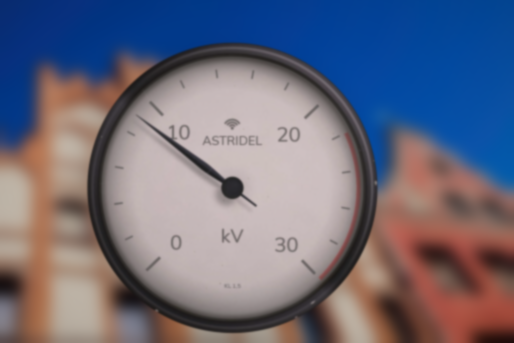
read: 9 kV
